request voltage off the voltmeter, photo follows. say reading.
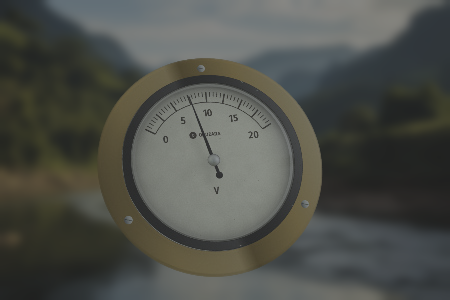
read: 7.5 V
